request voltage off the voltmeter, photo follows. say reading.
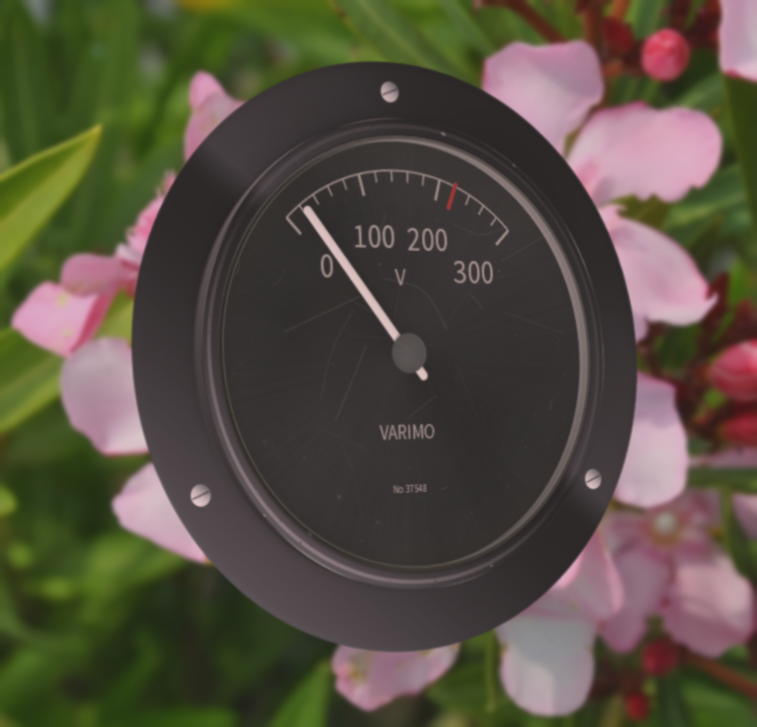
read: 20 V
